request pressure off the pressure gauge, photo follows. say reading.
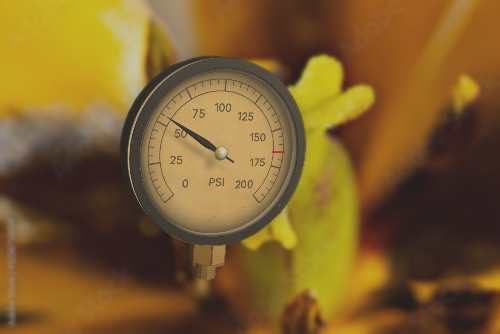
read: 55 psi
